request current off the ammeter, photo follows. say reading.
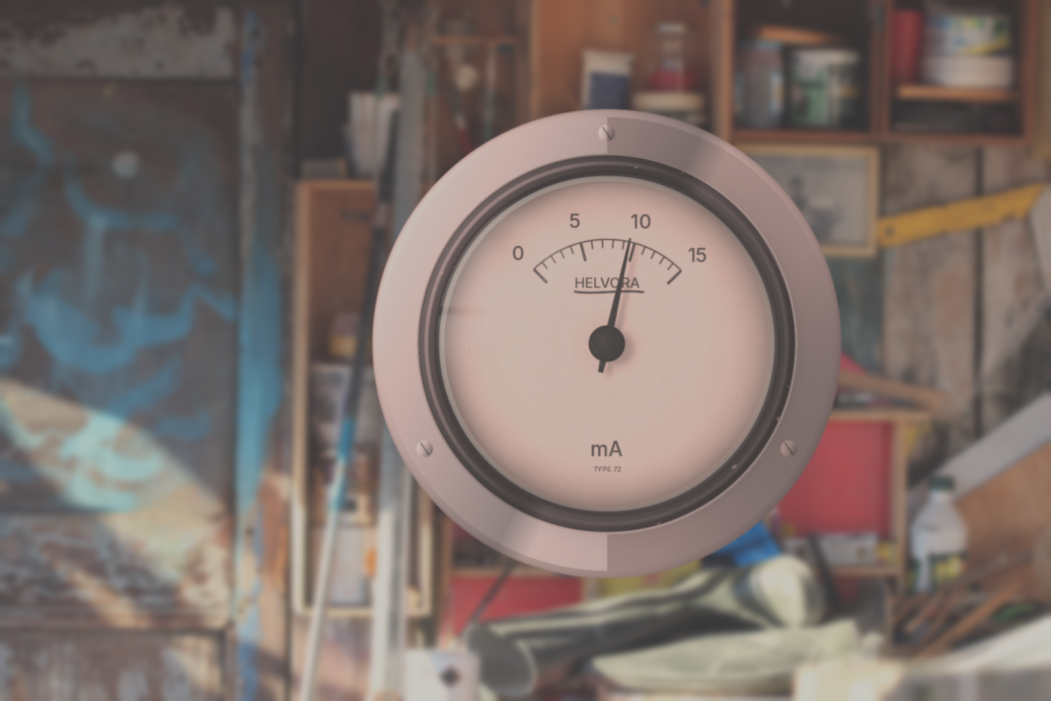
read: 9.5 mA
